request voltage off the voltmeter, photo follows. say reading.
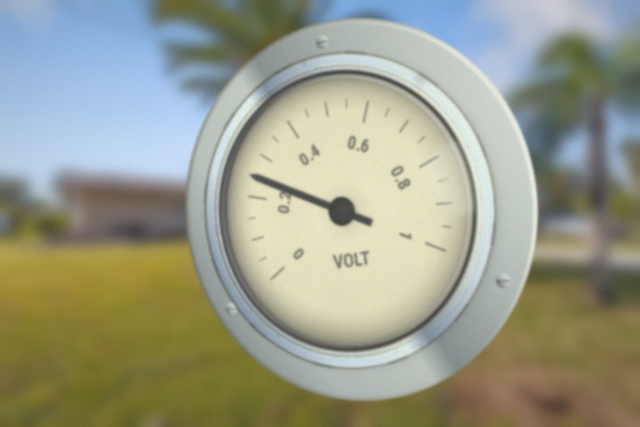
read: 0.25 V
